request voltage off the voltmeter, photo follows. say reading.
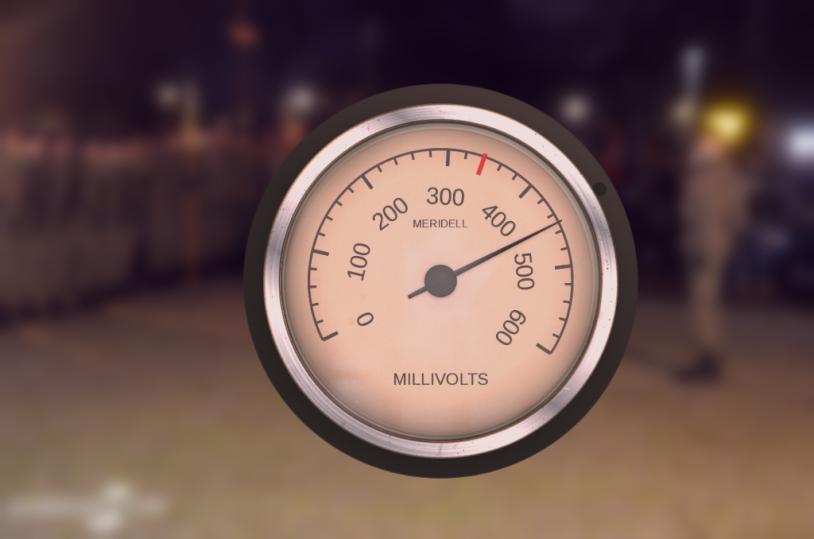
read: 450 mV
